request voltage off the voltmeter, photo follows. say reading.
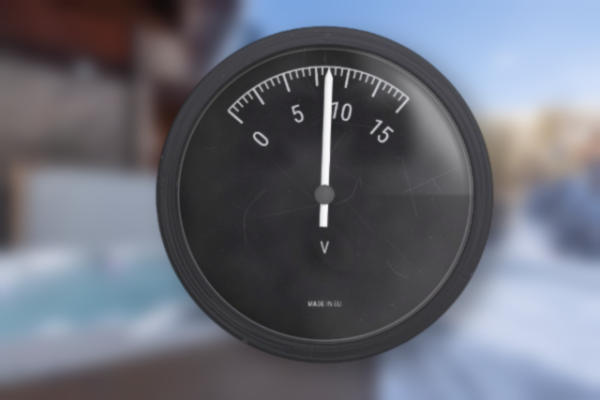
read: 8.5 V
